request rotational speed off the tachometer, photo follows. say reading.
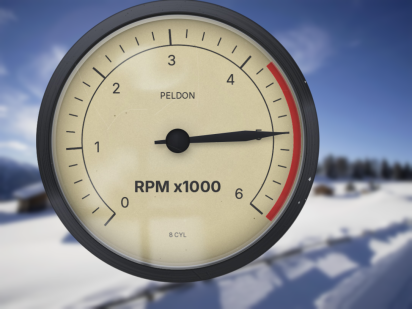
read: 5000 rpm
